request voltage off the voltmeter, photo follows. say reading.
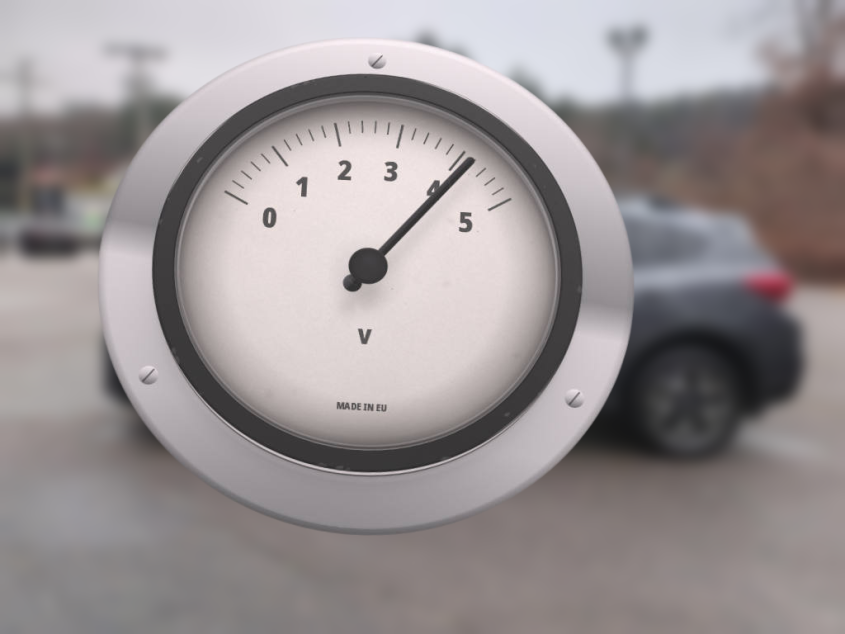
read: 4.2 V
